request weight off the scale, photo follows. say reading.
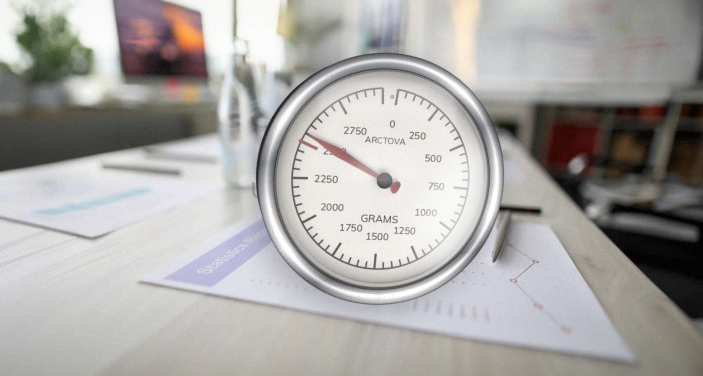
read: 2500 g
